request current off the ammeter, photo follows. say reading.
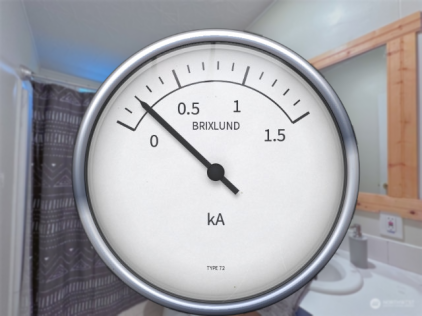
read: 0.2 kA
